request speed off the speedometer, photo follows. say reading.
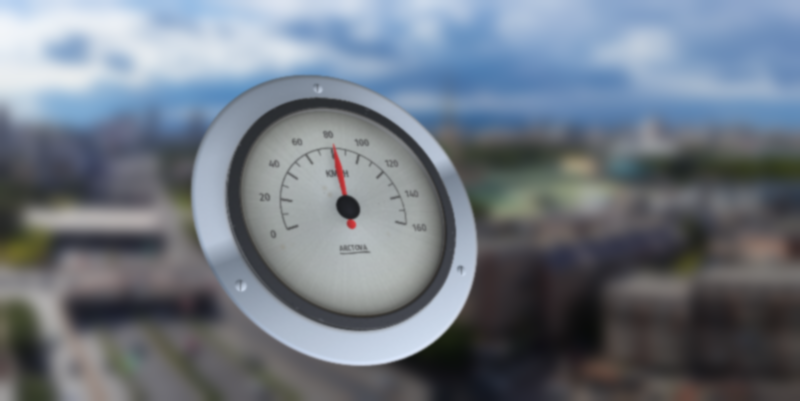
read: 80 km/h
